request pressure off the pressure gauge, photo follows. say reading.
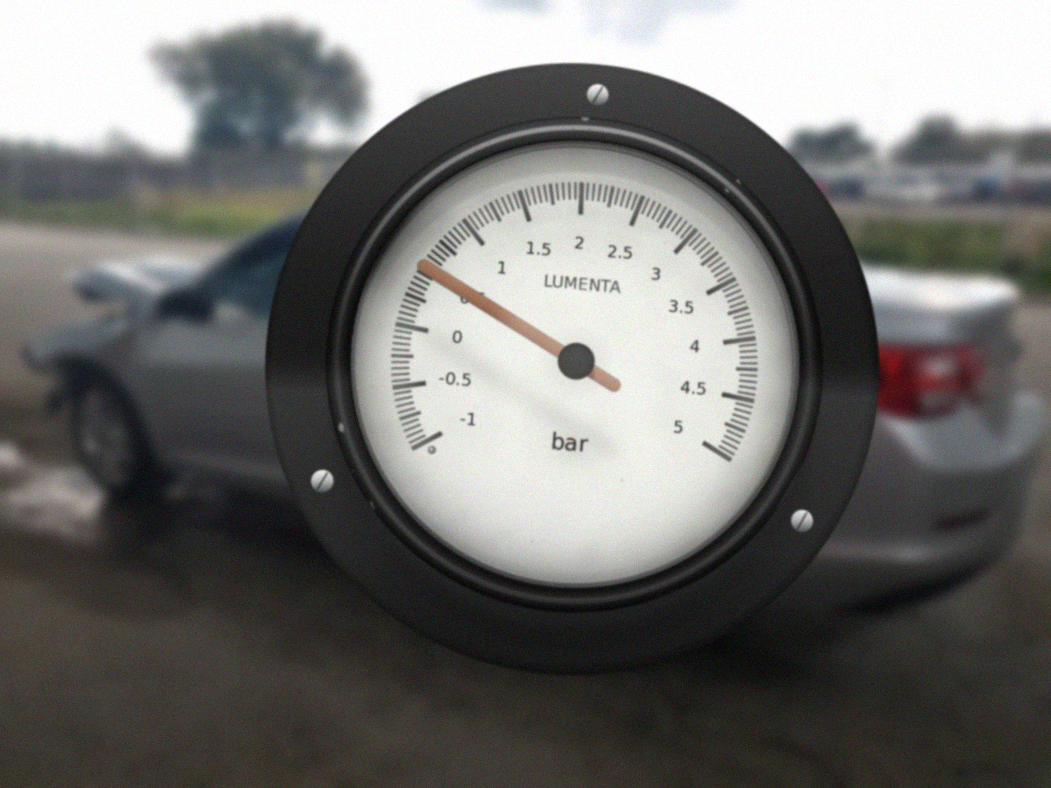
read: 0.5 bar
